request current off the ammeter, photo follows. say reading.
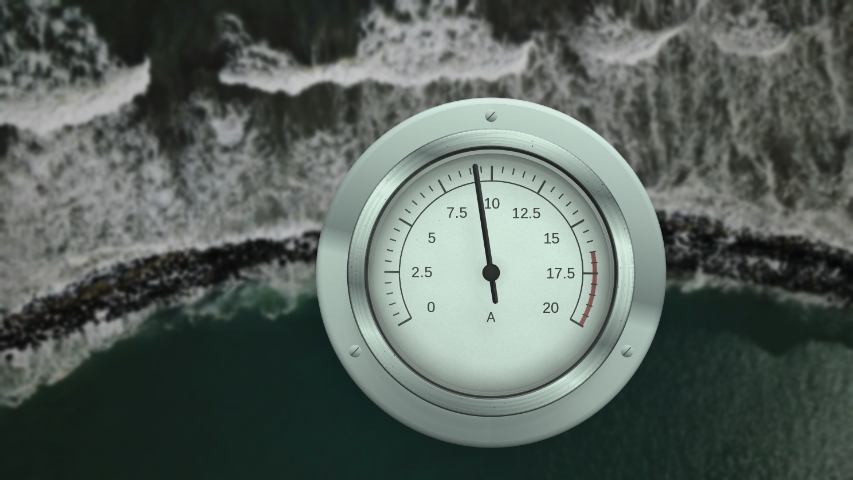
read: 9.25 A
